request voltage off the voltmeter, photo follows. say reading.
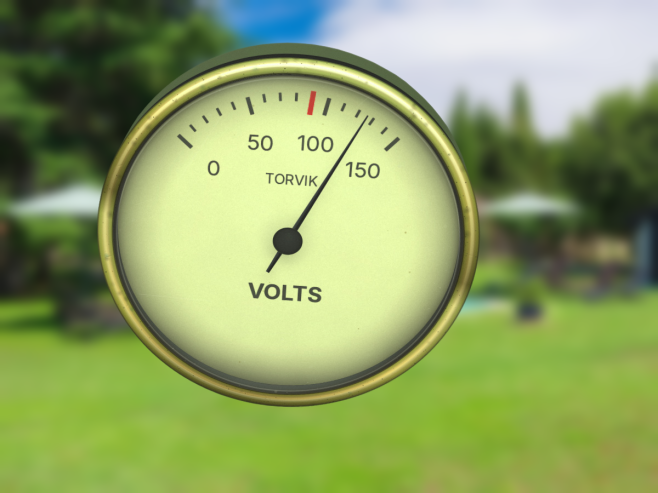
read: 125 V
